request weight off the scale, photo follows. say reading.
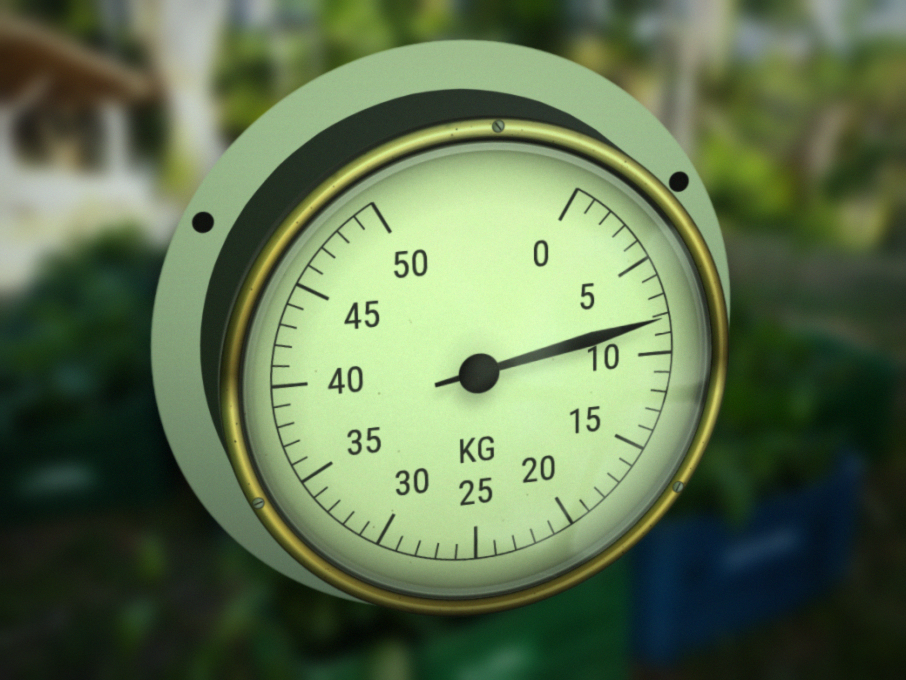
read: 8 kg
